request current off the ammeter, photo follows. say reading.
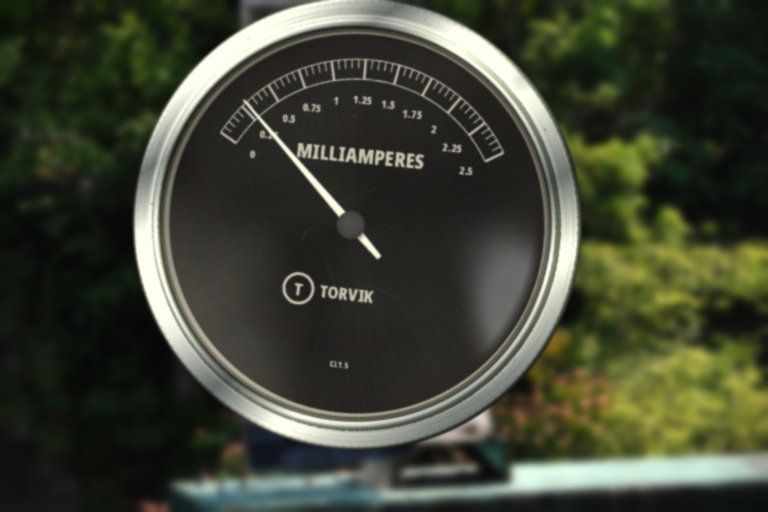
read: 0.3 mA
